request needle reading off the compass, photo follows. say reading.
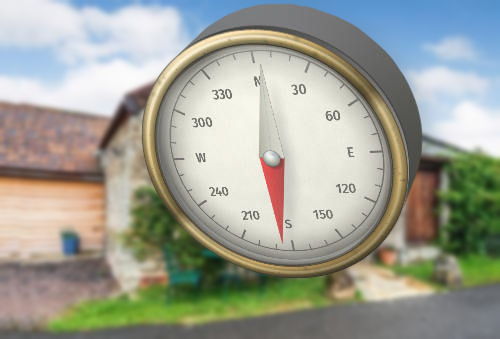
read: 185 °
